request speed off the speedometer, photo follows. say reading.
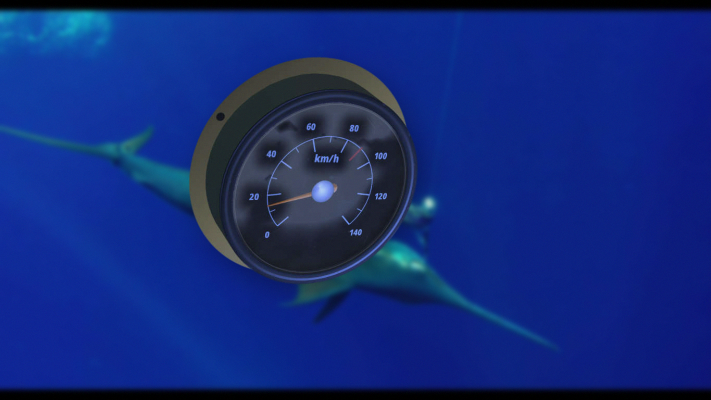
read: 15 km/h
